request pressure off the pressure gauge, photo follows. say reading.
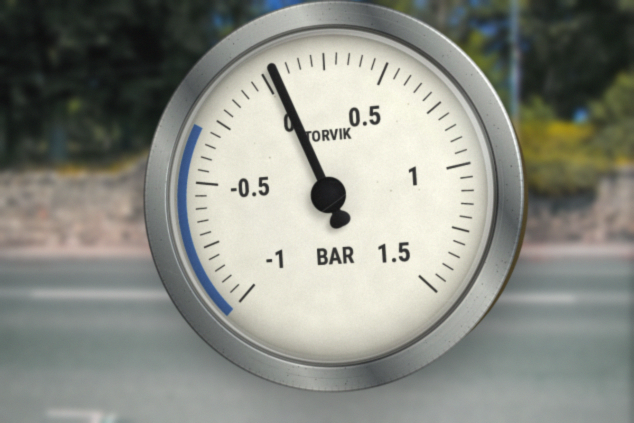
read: 0.05 bar
